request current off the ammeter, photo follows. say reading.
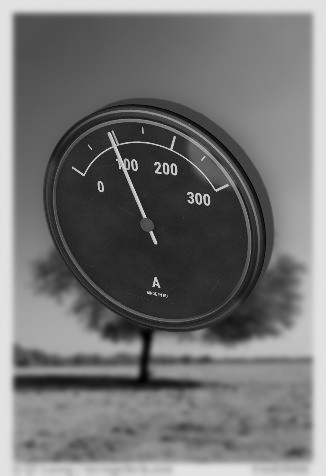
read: 100 A
